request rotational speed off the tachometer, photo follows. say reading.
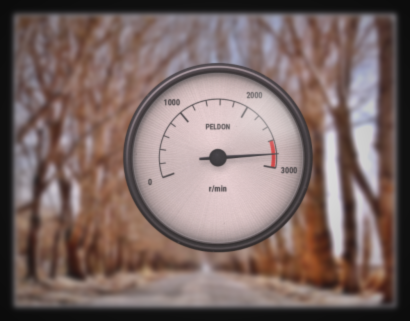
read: 2800 rpm
